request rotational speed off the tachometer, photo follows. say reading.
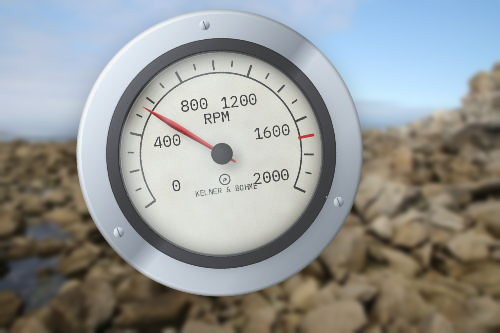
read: 550 rpm
